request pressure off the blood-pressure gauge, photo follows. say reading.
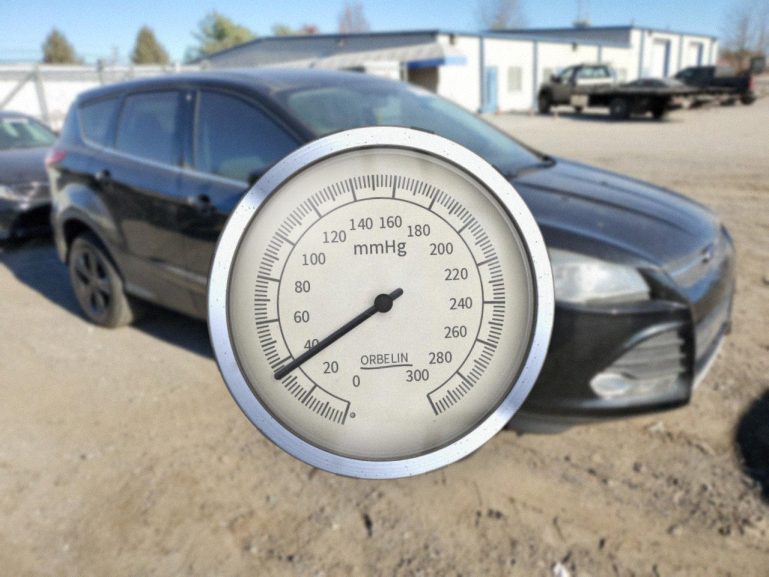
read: 36 mmHg
